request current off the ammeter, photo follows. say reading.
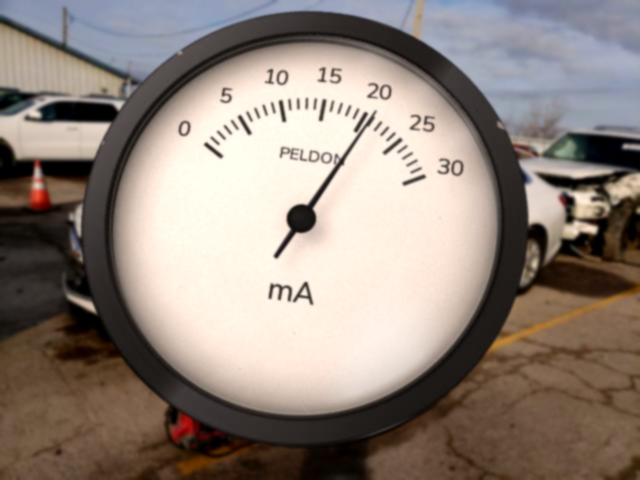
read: 21 mA
